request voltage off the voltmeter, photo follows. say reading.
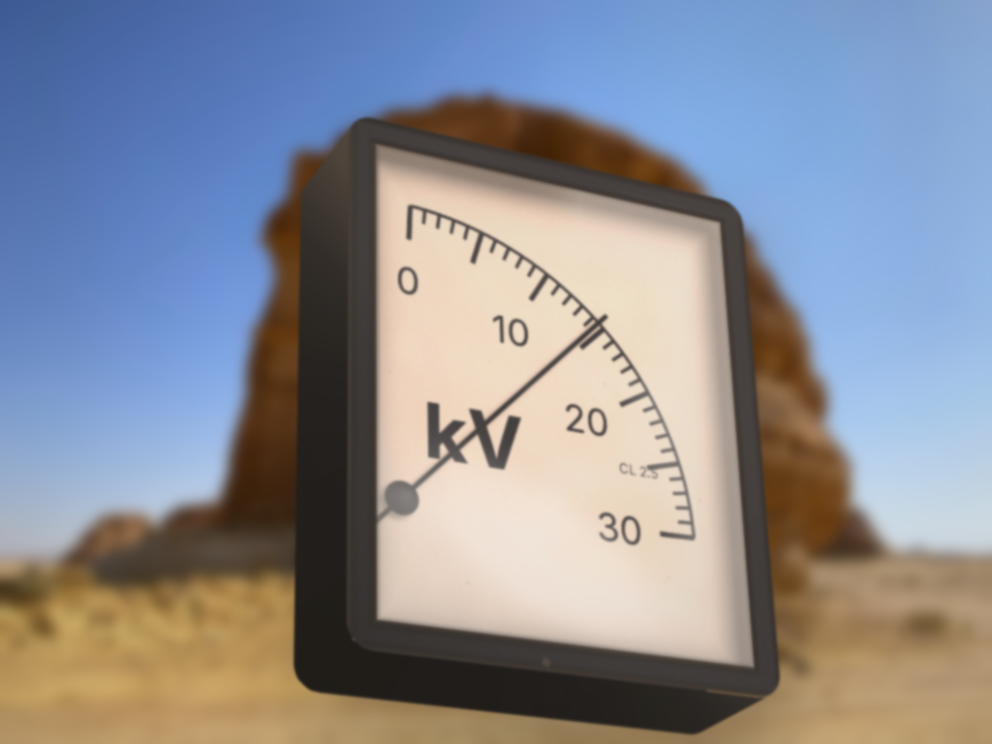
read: 14.5 kV
